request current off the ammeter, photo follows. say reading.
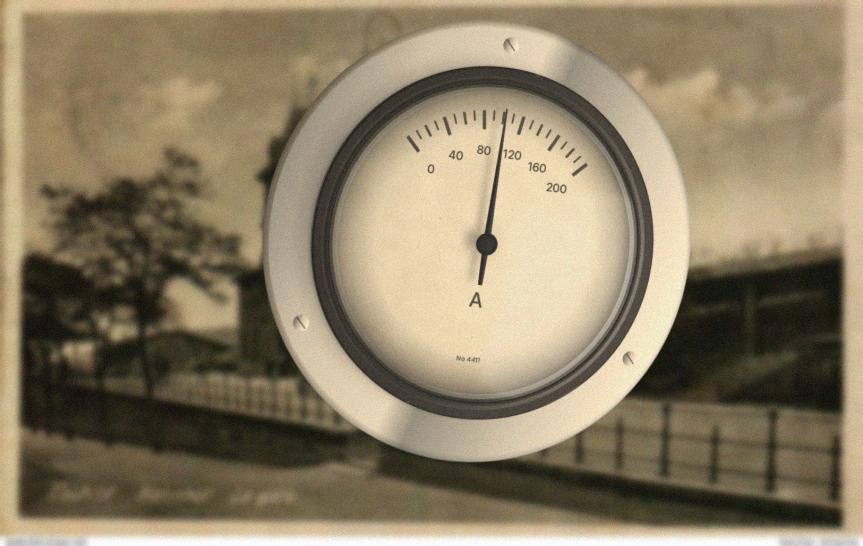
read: 100 A
